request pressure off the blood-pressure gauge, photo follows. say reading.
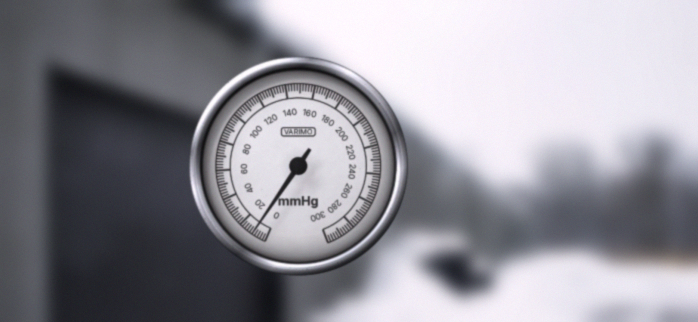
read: 10 mmHg
